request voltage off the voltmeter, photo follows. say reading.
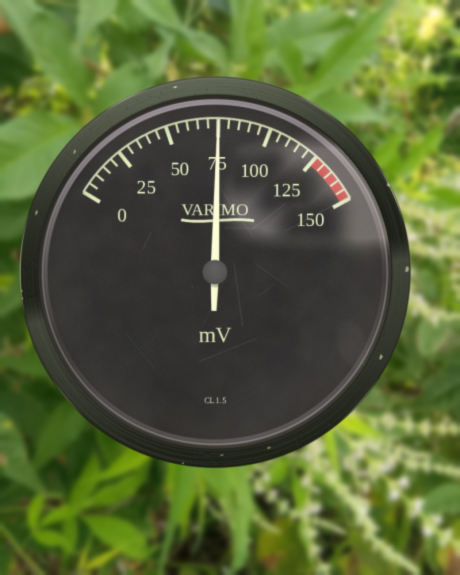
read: 75 mV
